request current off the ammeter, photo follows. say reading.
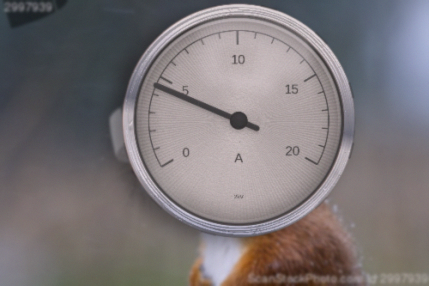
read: 4.5 A
